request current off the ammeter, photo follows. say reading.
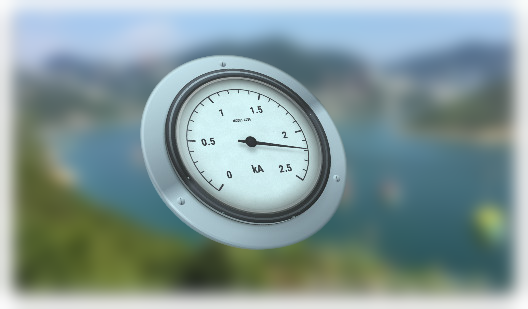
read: 2.2 kA
